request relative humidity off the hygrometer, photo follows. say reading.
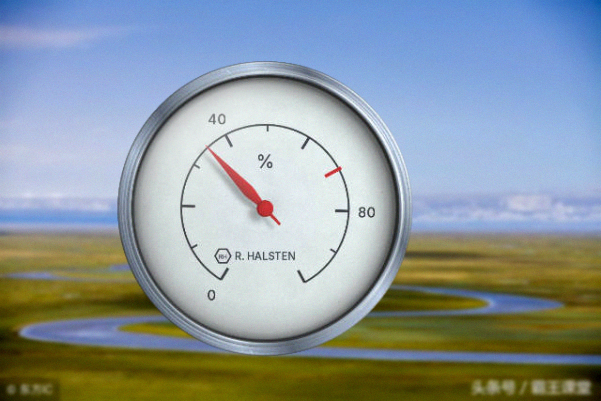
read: 35 %
